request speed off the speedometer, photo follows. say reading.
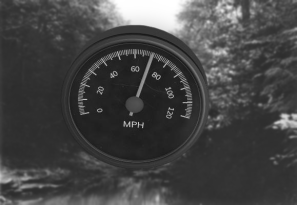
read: 70 mph
